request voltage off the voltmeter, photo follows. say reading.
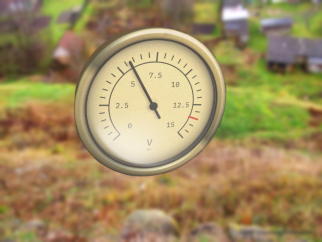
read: 5.75 V
